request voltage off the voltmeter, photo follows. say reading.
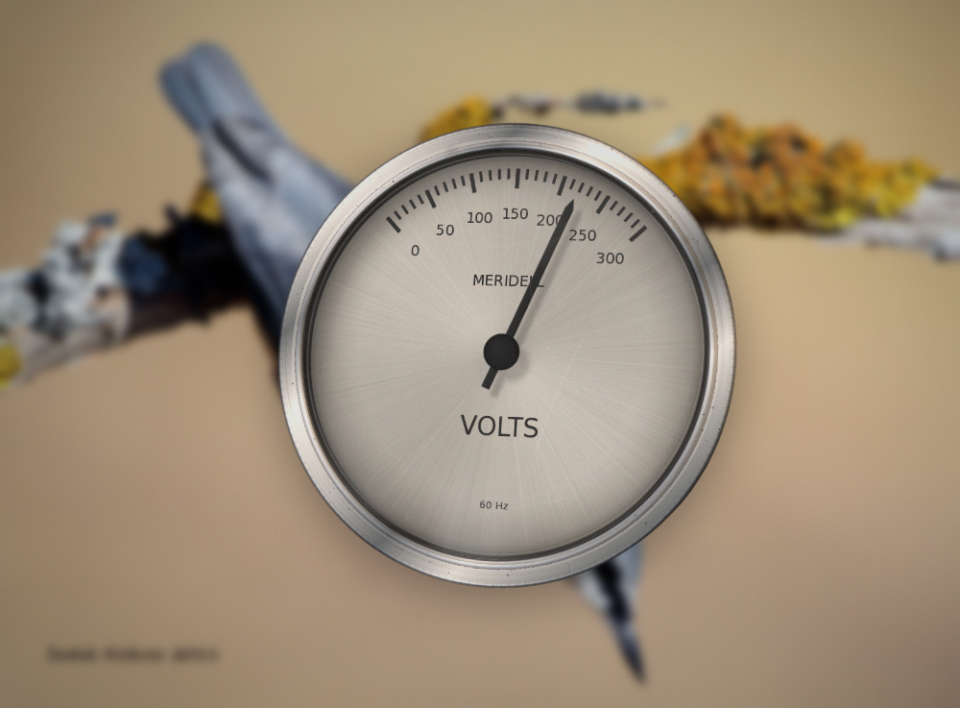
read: 220 V
